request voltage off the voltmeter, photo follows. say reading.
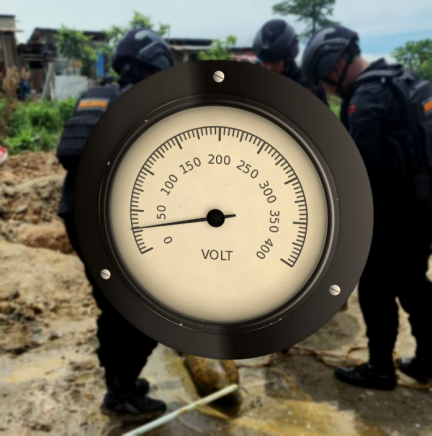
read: 30 V
